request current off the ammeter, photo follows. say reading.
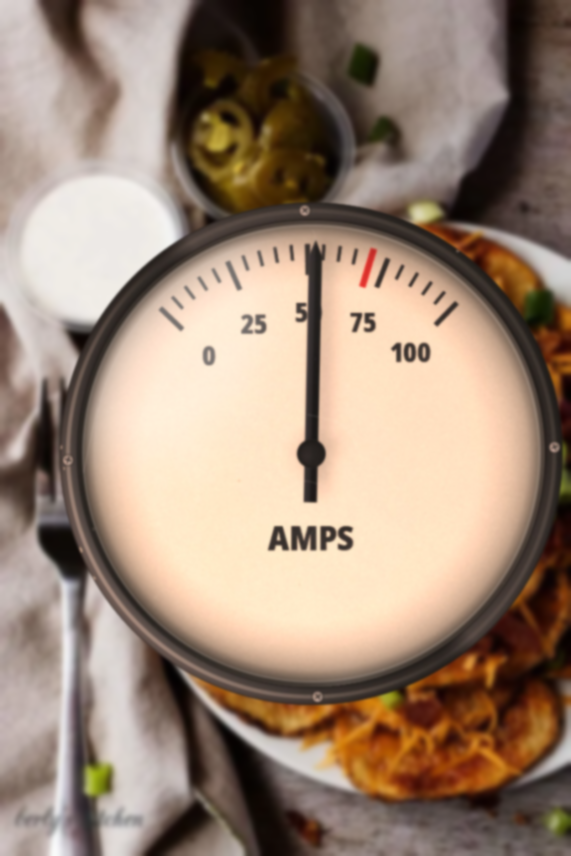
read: 52.5 A
